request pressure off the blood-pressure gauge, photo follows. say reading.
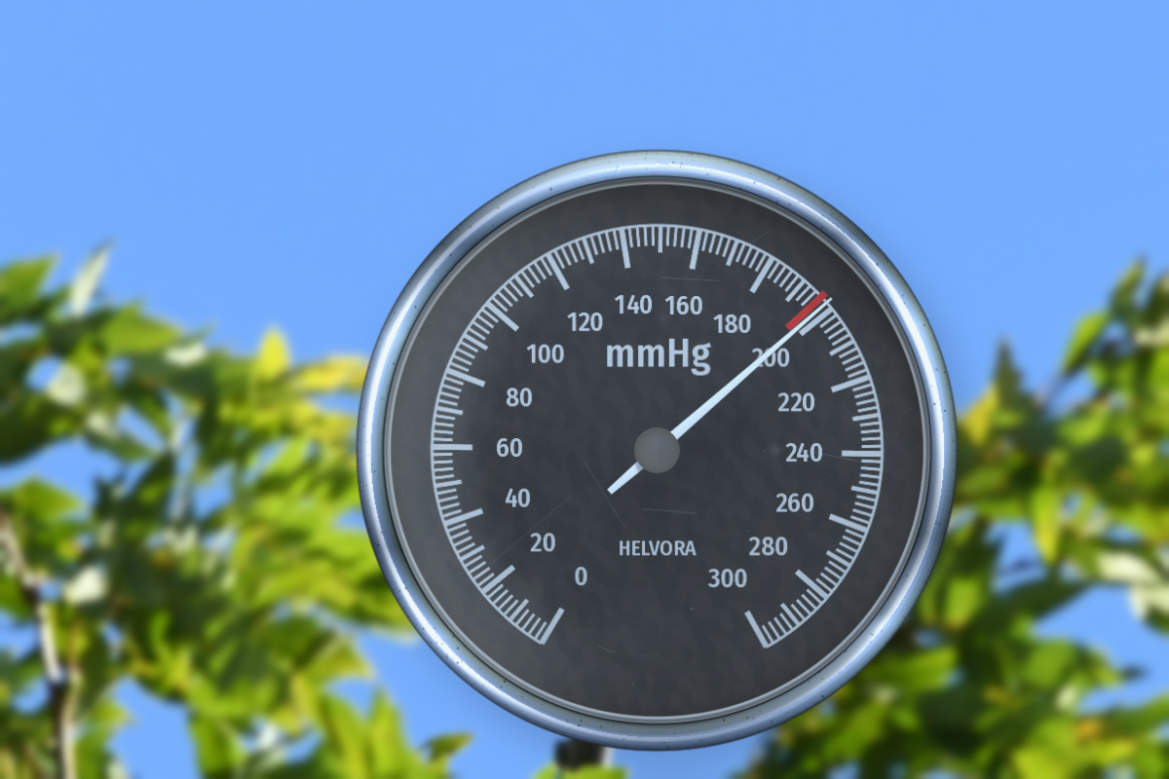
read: 198 mmHg
